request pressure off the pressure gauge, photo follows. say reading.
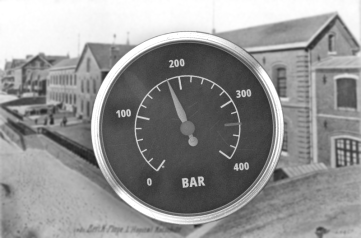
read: 180 bar
